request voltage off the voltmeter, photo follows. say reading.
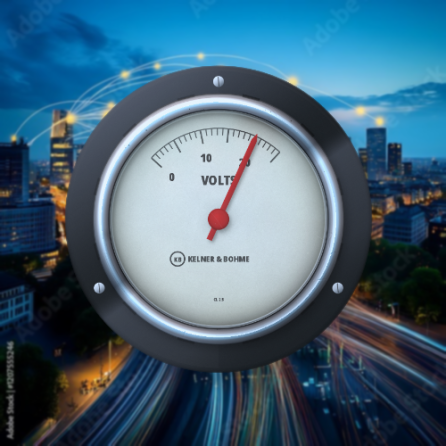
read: 20 V
